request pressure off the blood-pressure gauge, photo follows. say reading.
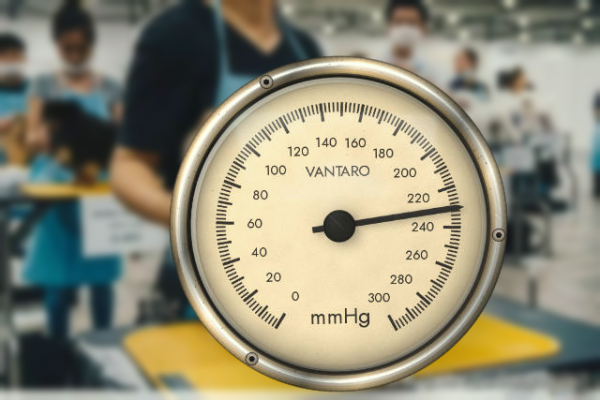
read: 230 mmHg
